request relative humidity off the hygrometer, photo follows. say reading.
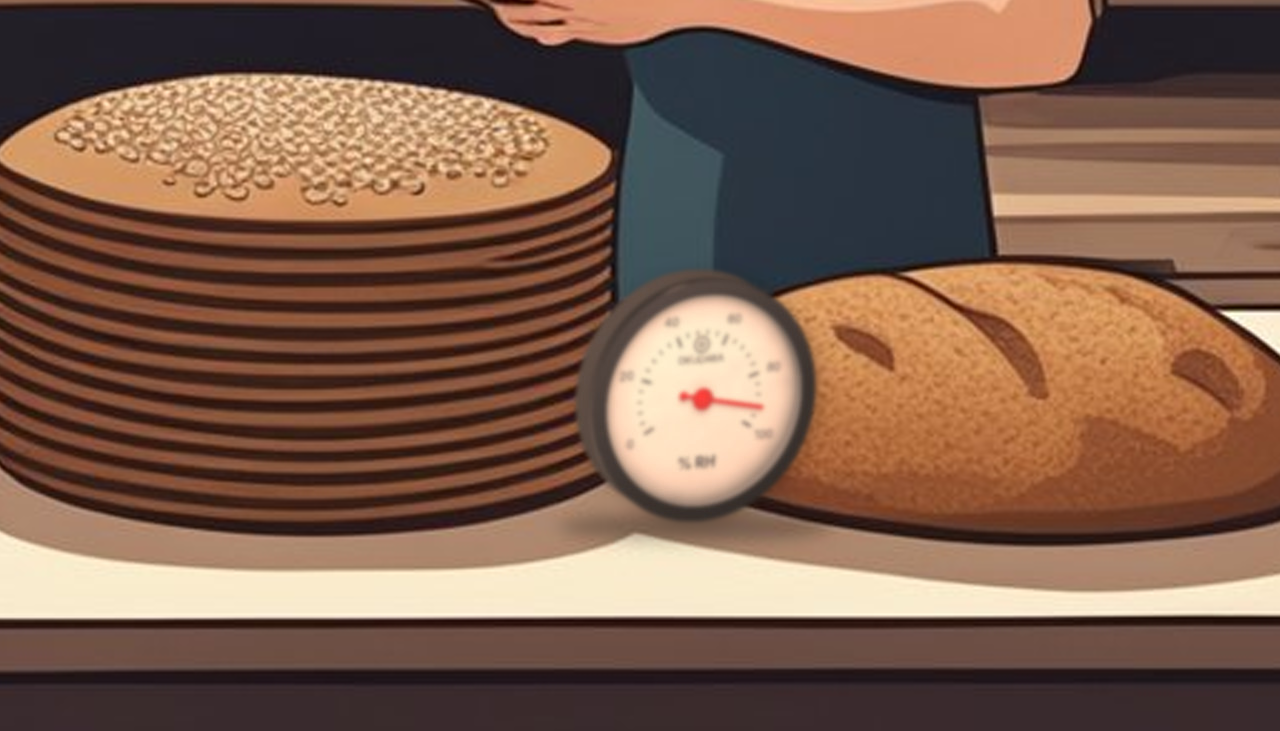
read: 92 %
